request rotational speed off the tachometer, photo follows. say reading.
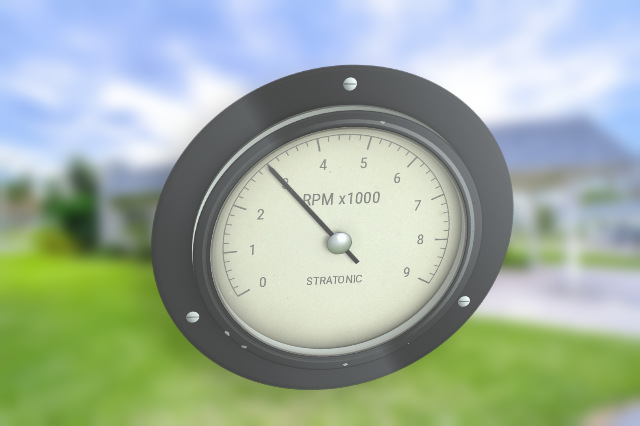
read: 3000 rpm
